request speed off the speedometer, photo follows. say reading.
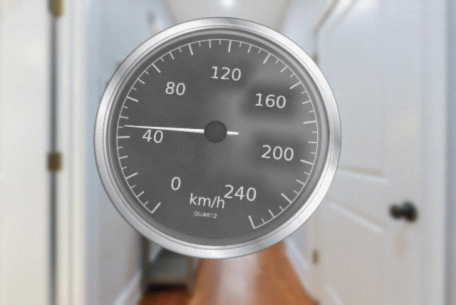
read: 45 km/h
